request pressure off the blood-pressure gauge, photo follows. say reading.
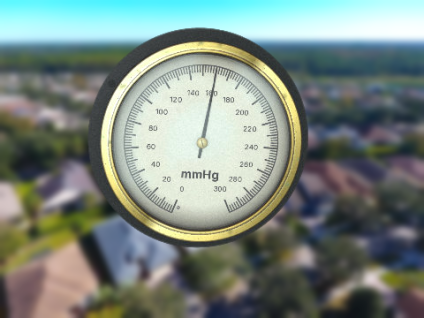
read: 160 mmHg
